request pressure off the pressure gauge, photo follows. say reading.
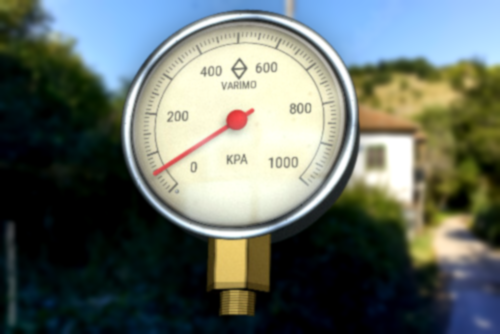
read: 50 kPa
